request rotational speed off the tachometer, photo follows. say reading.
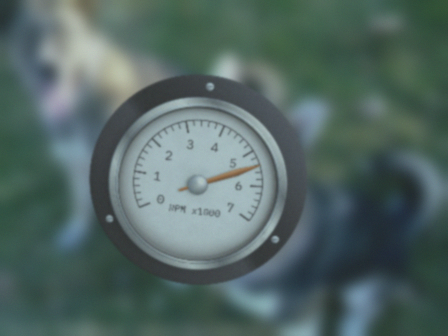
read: 5400 rpm
